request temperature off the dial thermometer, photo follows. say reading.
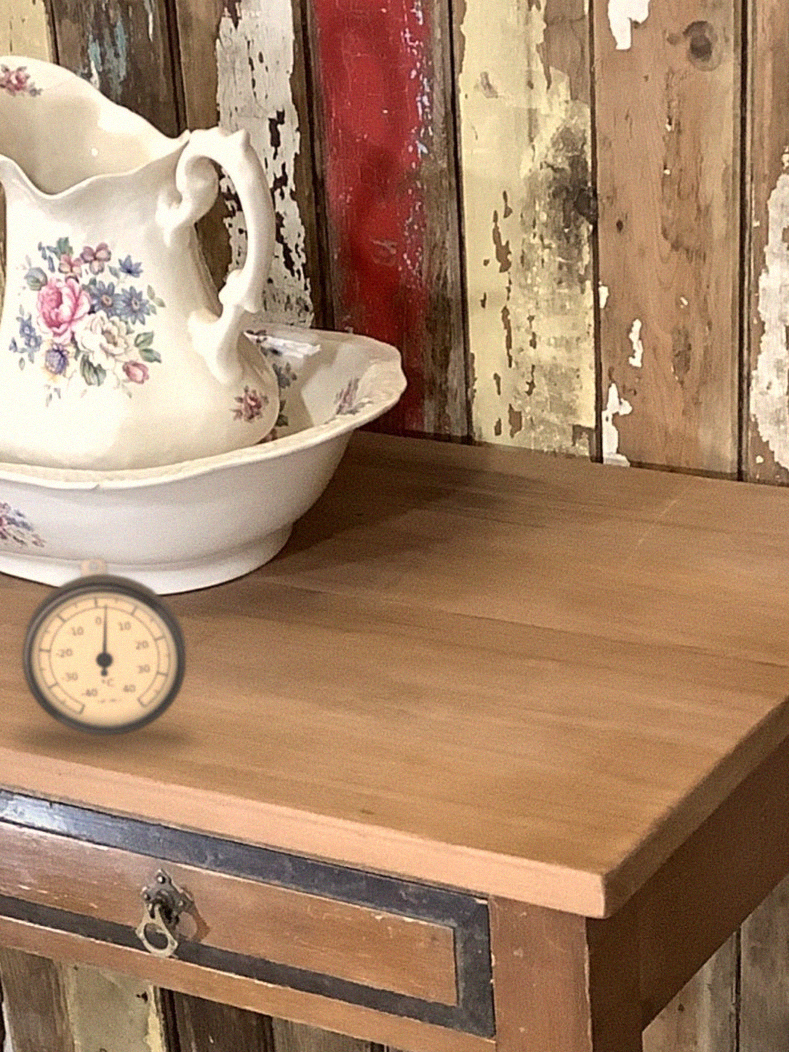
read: 2.5 °C
